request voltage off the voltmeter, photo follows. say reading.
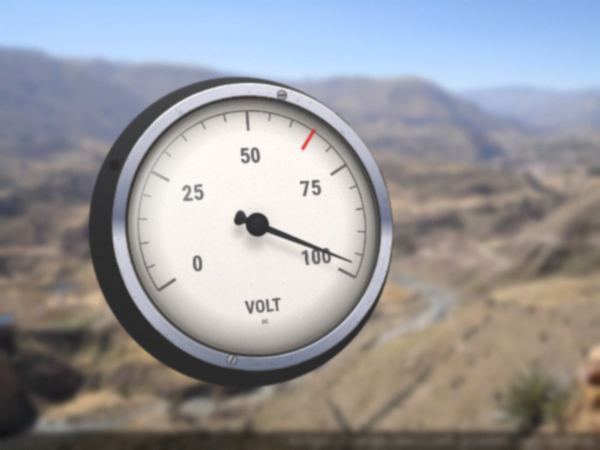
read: 97.5 V
